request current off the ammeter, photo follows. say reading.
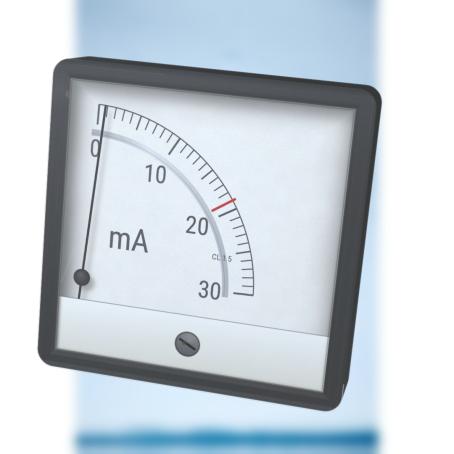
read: 1 mA
